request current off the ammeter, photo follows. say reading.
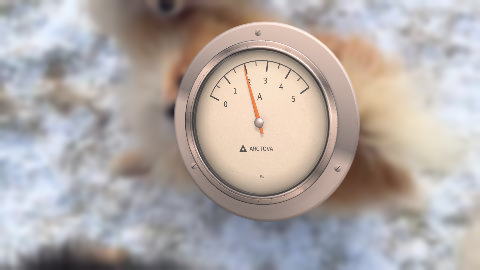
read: 2 A
